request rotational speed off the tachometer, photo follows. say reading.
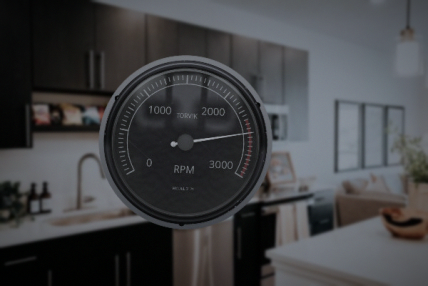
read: 2500 rpm
